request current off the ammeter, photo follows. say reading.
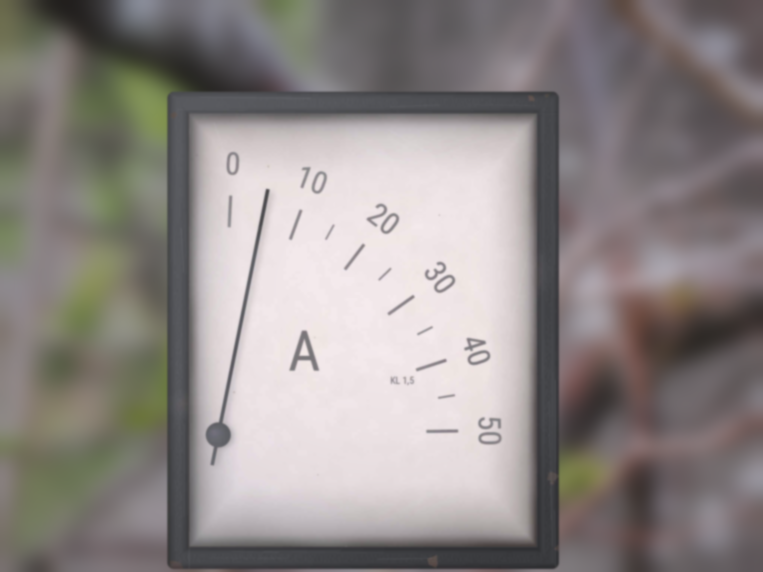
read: 5 A
